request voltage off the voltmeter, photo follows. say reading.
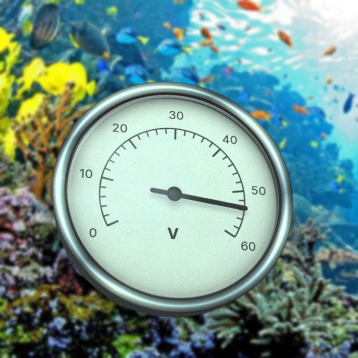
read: 54 V
